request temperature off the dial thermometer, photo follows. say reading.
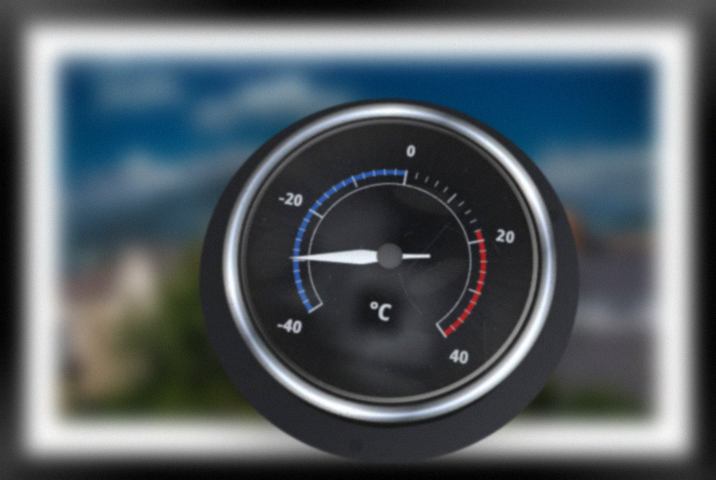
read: -30 °C
